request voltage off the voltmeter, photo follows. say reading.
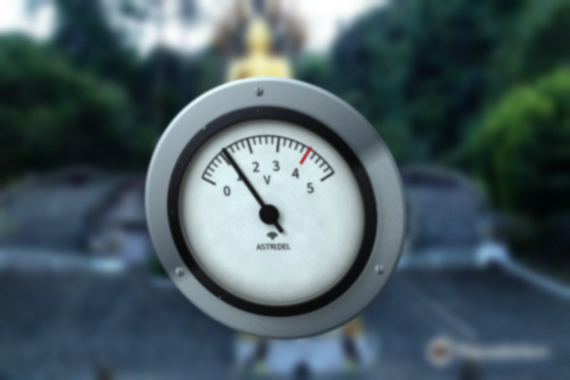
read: 1.2 V
